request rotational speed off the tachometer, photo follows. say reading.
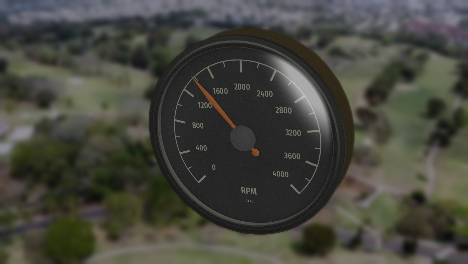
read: 1400 rpm
